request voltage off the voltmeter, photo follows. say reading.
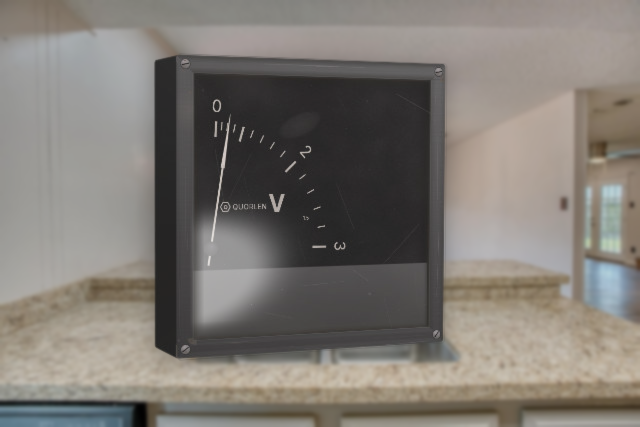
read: 0.6 V
